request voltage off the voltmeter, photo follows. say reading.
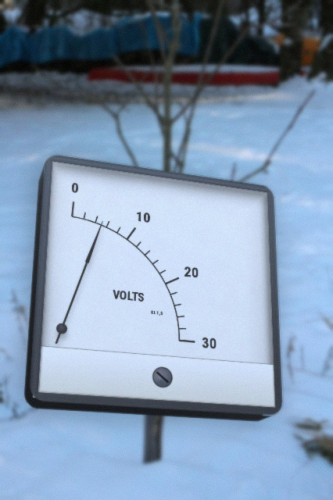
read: 5 V
